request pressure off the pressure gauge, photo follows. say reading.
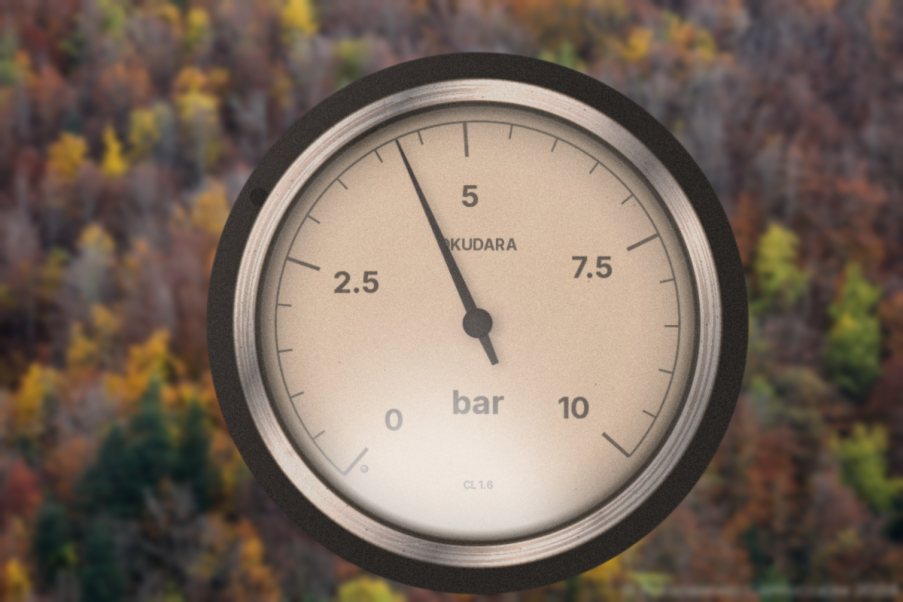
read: 4.25 bar
